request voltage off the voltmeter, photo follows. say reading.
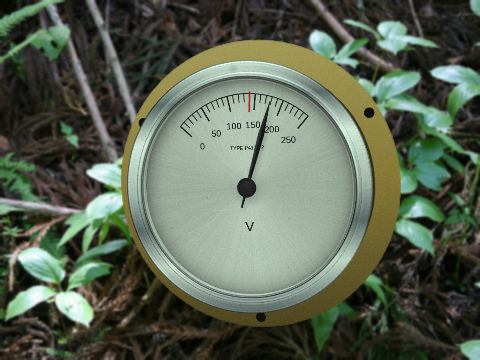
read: 180 V
